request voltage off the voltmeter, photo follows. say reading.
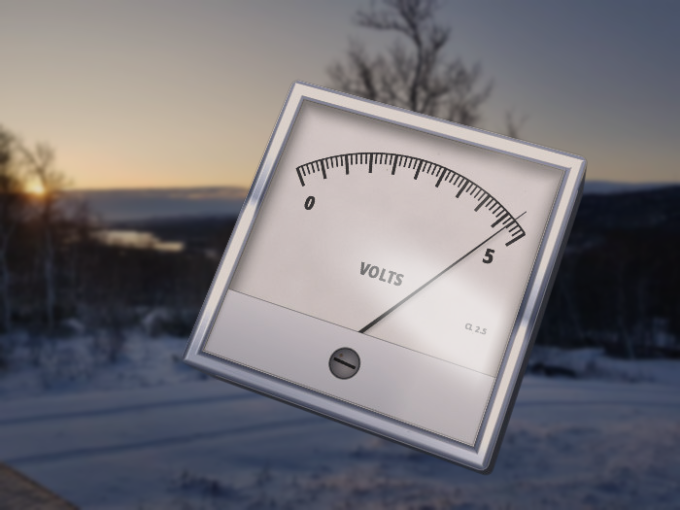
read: 4.7 V
